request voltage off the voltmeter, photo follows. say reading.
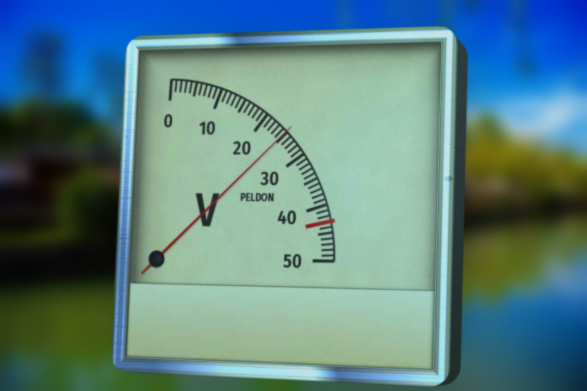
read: 25 V
